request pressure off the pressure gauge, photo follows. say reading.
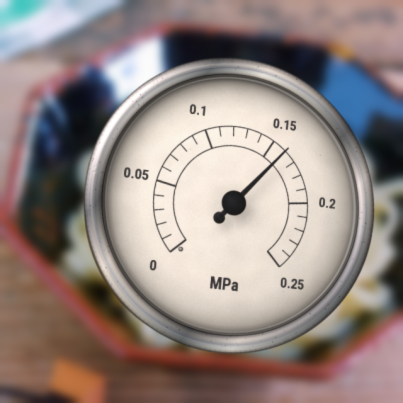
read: 0.16 MPa
